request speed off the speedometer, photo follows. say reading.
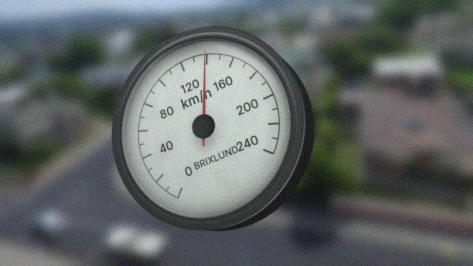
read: 140 km/h
